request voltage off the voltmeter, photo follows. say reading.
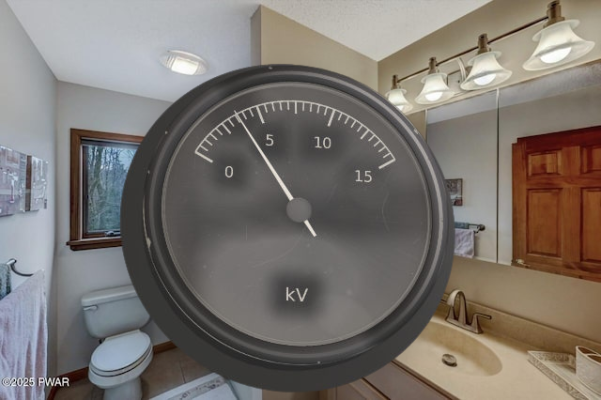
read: 3.5 kV
